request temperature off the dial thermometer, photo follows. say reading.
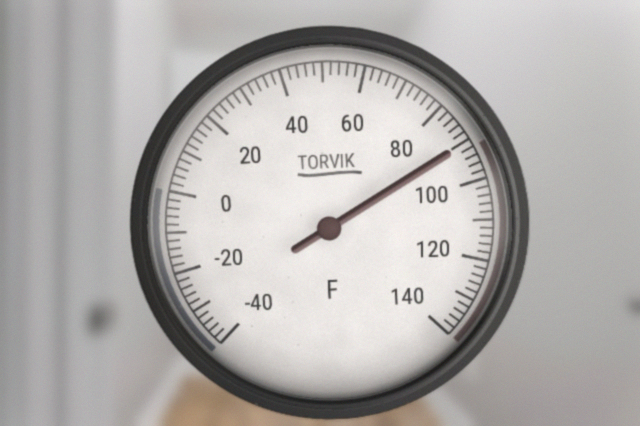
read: 90 °F
